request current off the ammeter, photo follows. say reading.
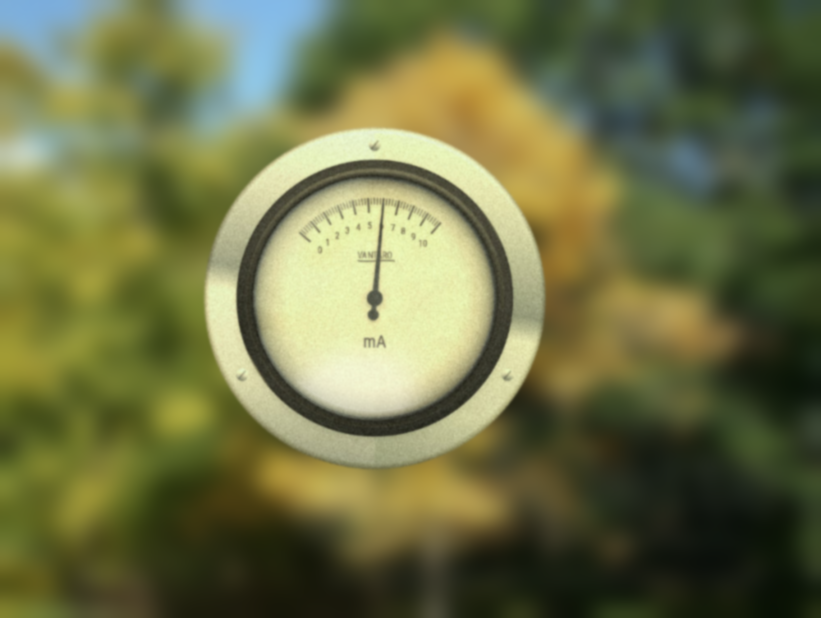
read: 6 mA
